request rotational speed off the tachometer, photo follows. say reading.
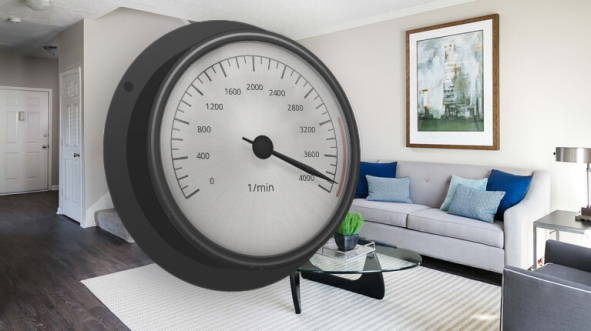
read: 3900 rpm
